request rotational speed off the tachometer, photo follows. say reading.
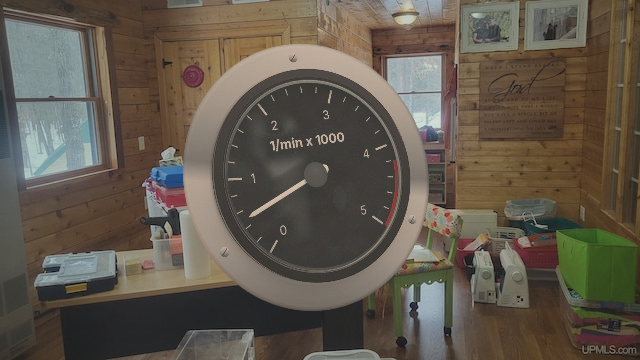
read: 500 rpm
